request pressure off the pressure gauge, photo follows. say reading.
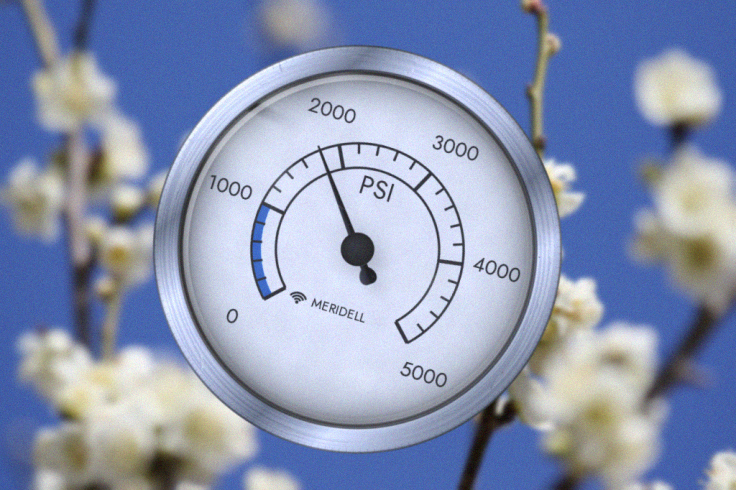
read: 1800 psi
